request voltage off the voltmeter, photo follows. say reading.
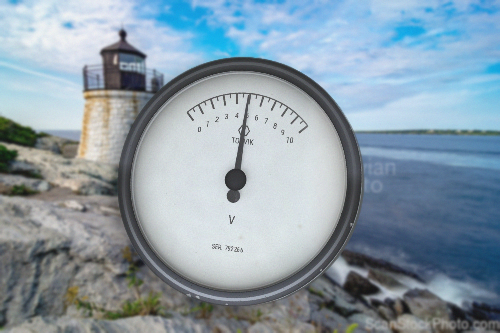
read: 5 V
